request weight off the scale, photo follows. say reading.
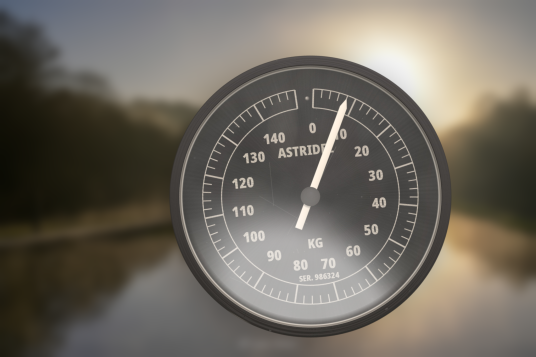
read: 8 kg
